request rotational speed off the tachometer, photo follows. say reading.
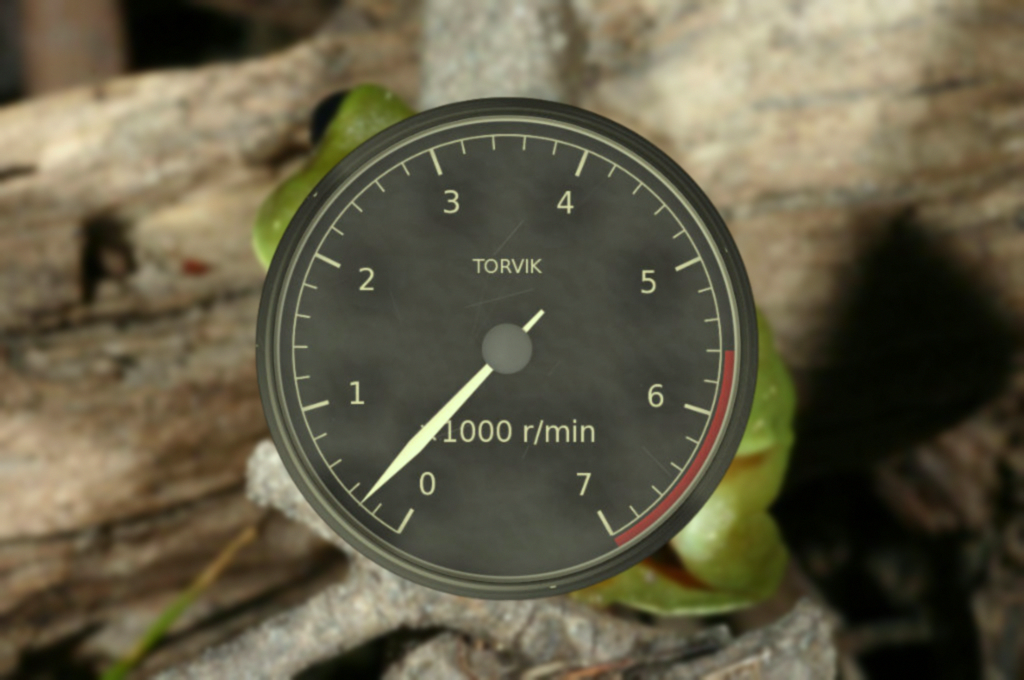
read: 300 rpm
